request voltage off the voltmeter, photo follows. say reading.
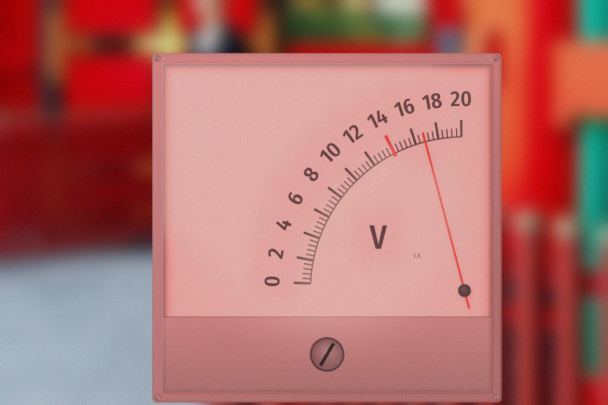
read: 16.8 V
